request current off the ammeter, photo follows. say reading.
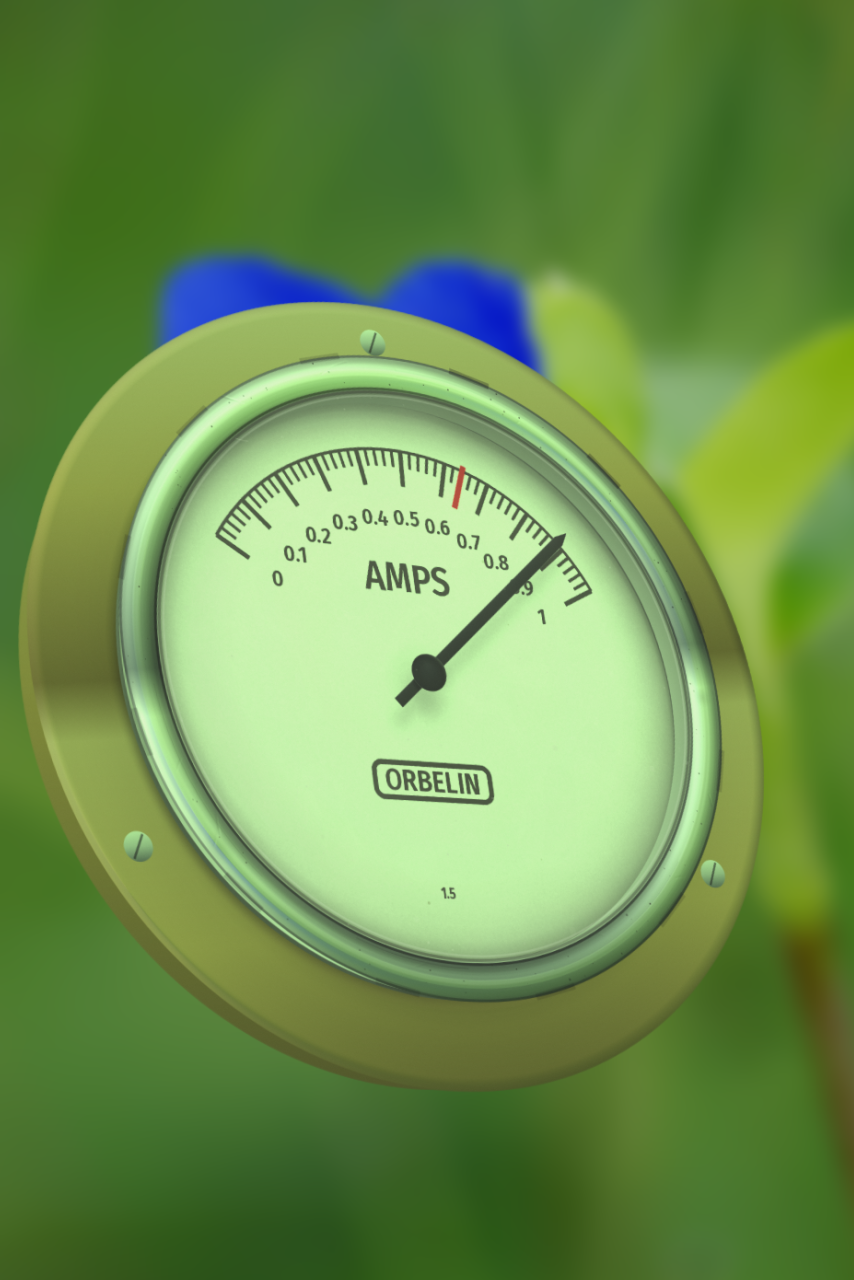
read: 0.88 A
